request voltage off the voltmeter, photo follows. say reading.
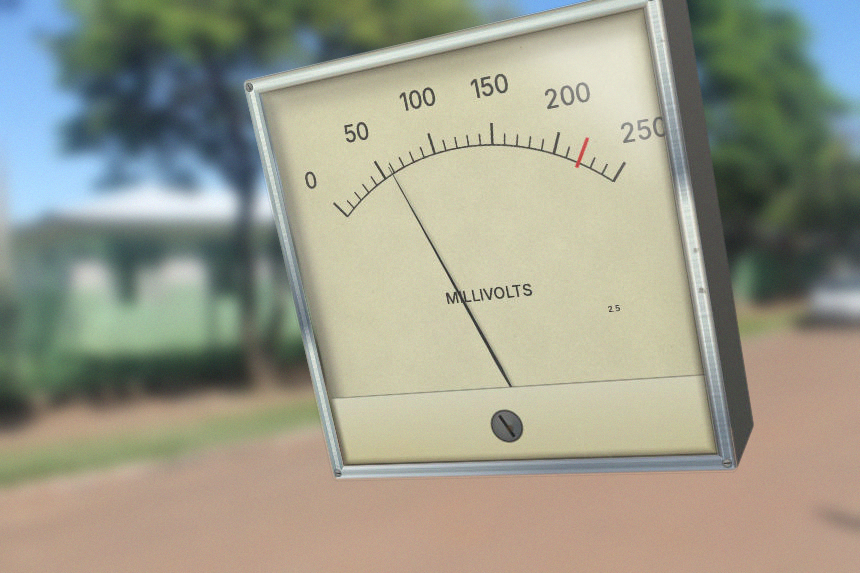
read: 60 mV
